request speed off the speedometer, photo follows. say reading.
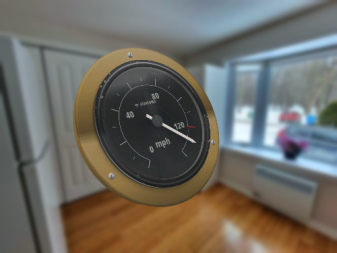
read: 130 mph
